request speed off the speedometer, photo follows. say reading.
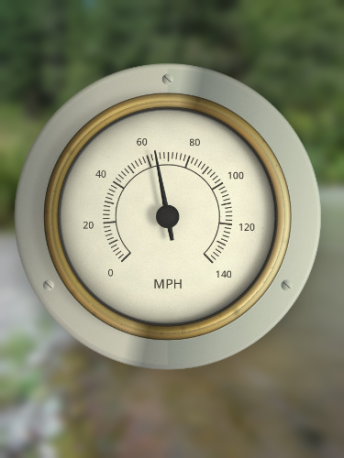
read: 64 mph
